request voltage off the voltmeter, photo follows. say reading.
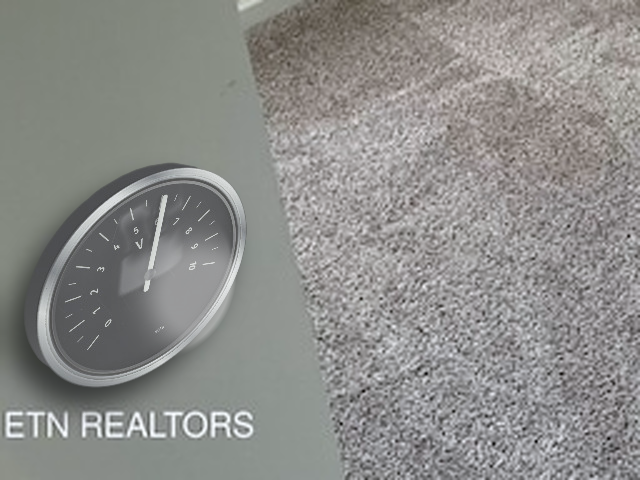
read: 6 V
